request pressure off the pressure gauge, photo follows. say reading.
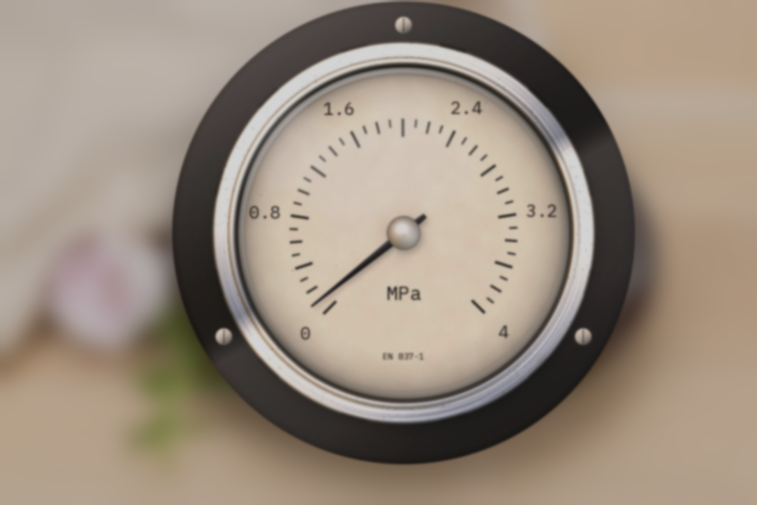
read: 0.1 MPa
